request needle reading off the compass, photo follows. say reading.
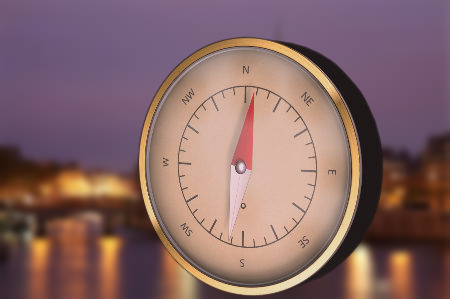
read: 10 °
